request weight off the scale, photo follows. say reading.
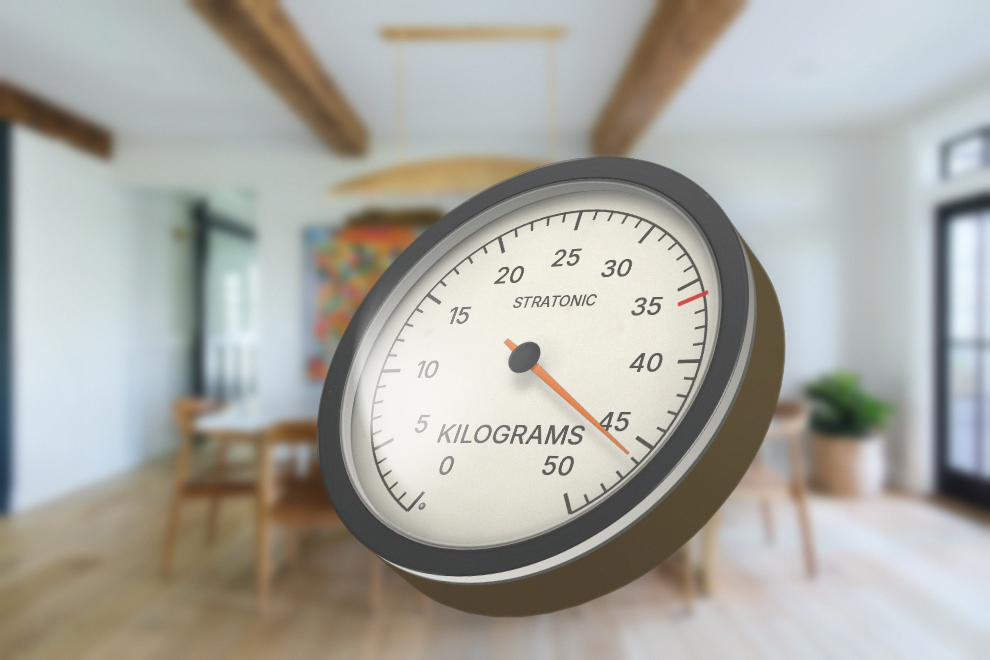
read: 46 kg
